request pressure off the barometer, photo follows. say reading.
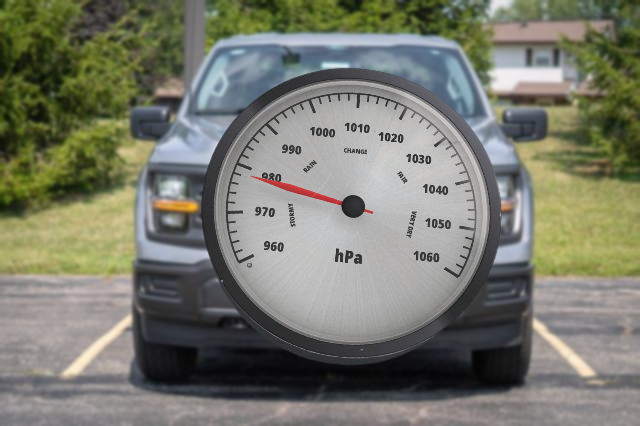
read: 978 hPa
